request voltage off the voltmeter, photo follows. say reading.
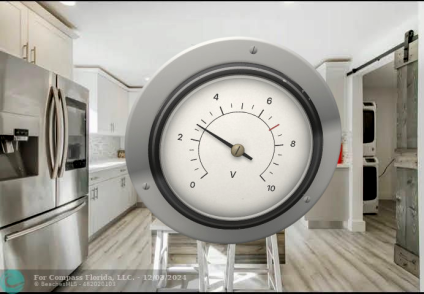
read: 2.75 V
